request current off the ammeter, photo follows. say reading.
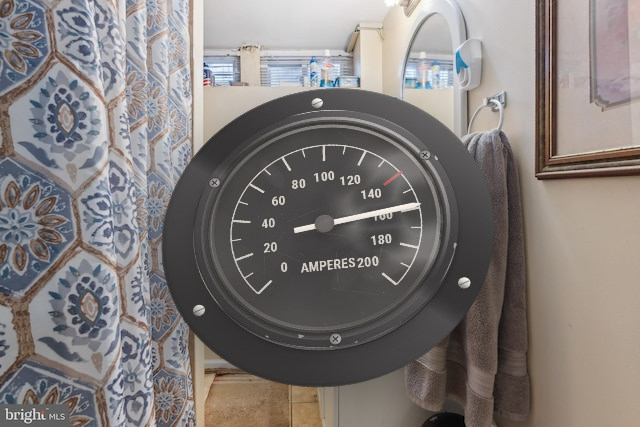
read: 160 A
